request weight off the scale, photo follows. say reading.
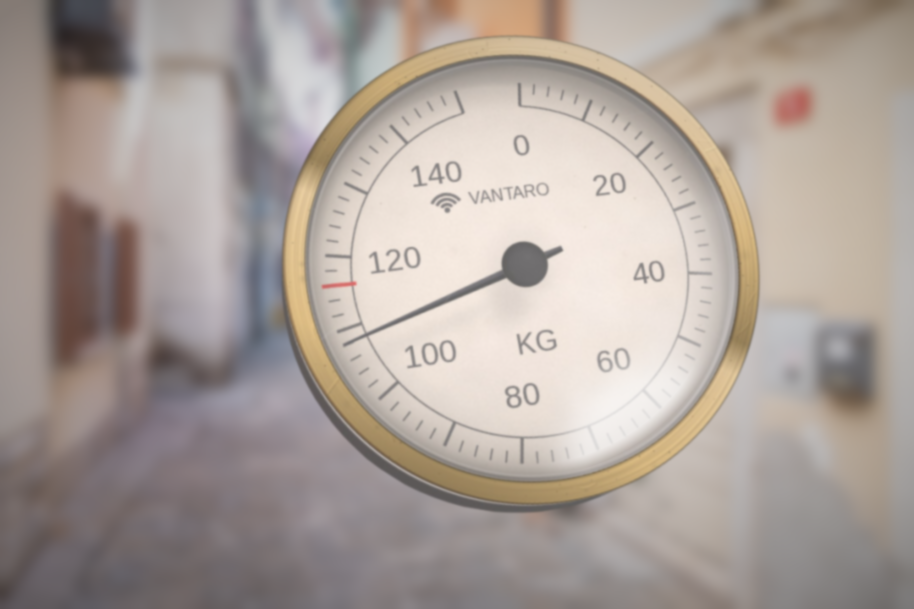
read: 108 kg
